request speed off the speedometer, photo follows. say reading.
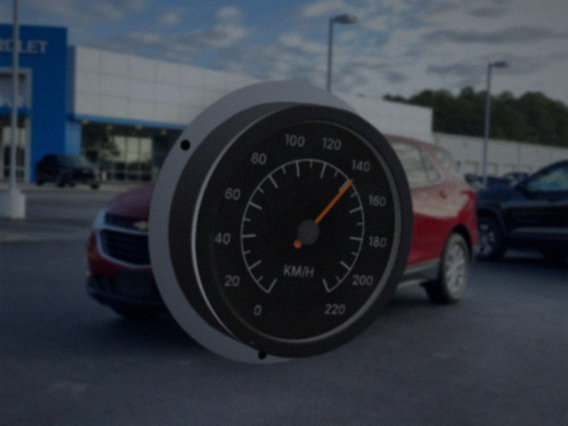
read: 140 km/h
